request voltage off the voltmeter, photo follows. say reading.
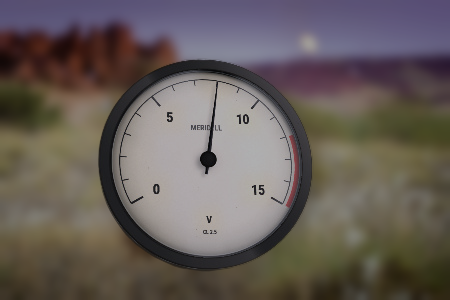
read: 8 V
